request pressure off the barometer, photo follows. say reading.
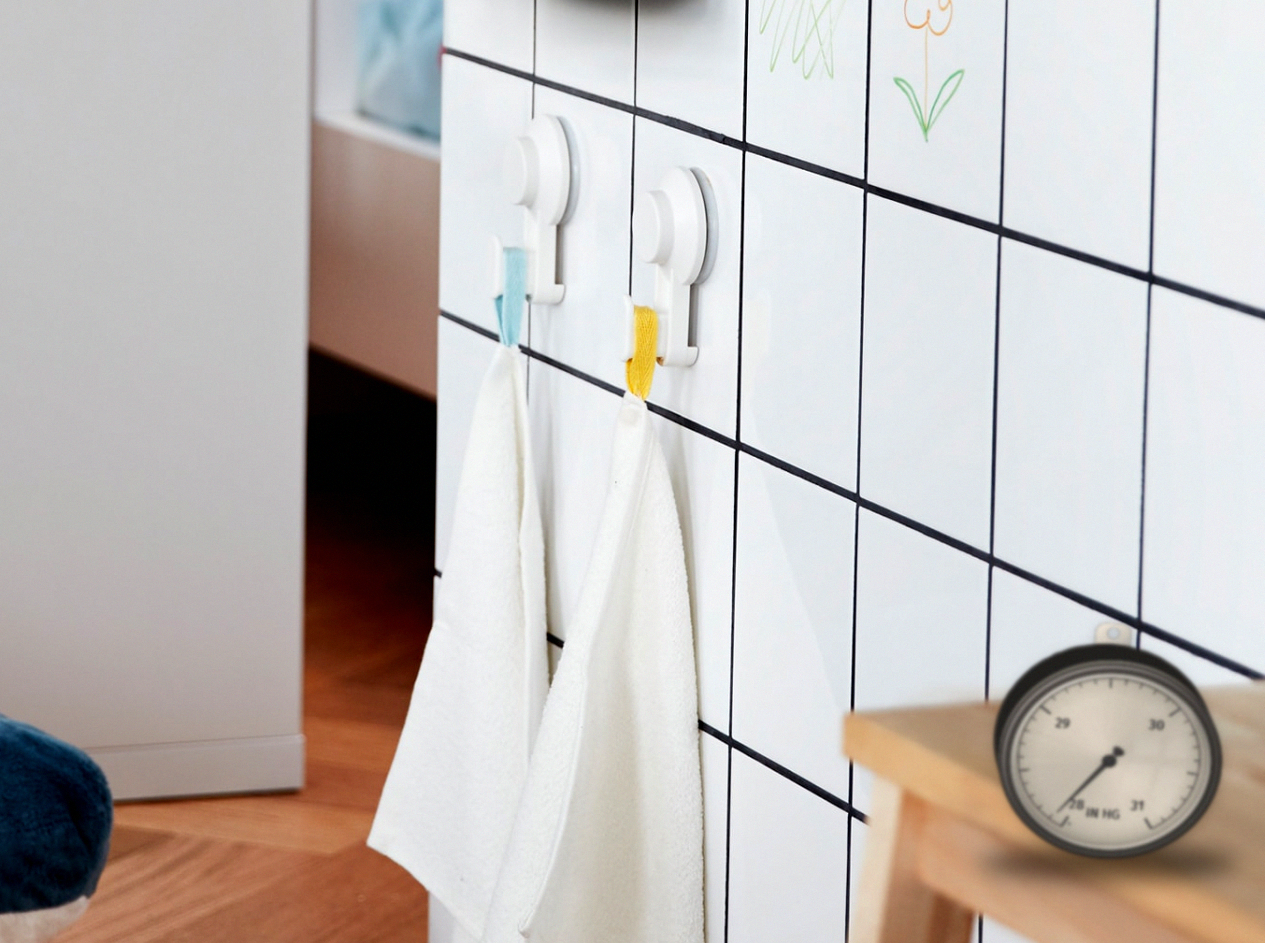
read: 28.1 inHg
